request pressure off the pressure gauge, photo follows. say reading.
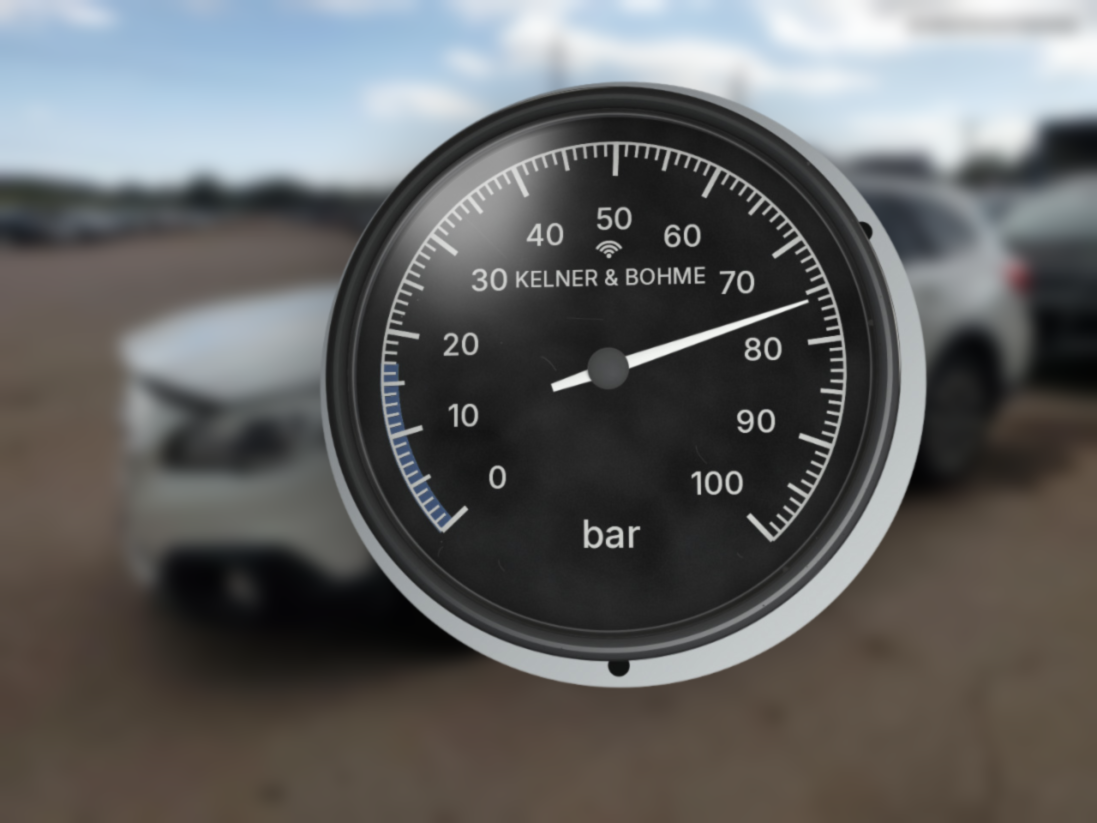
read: 76 bar
